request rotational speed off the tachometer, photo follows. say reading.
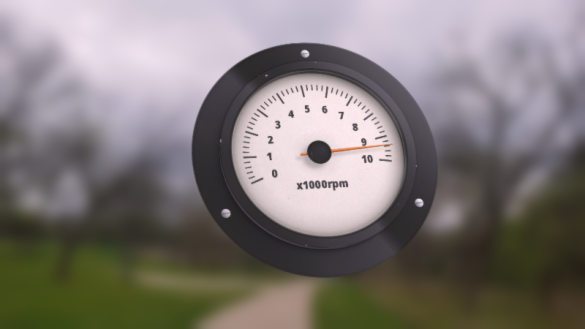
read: 9400 rpm
